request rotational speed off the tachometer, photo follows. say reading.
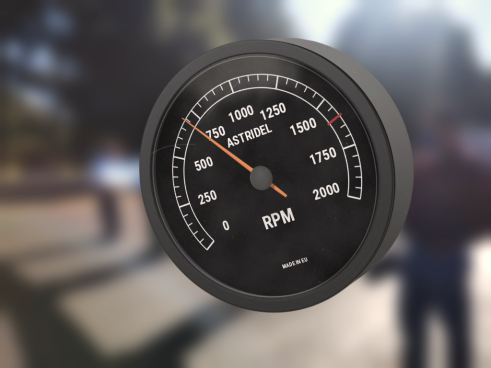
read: 700 rpm
